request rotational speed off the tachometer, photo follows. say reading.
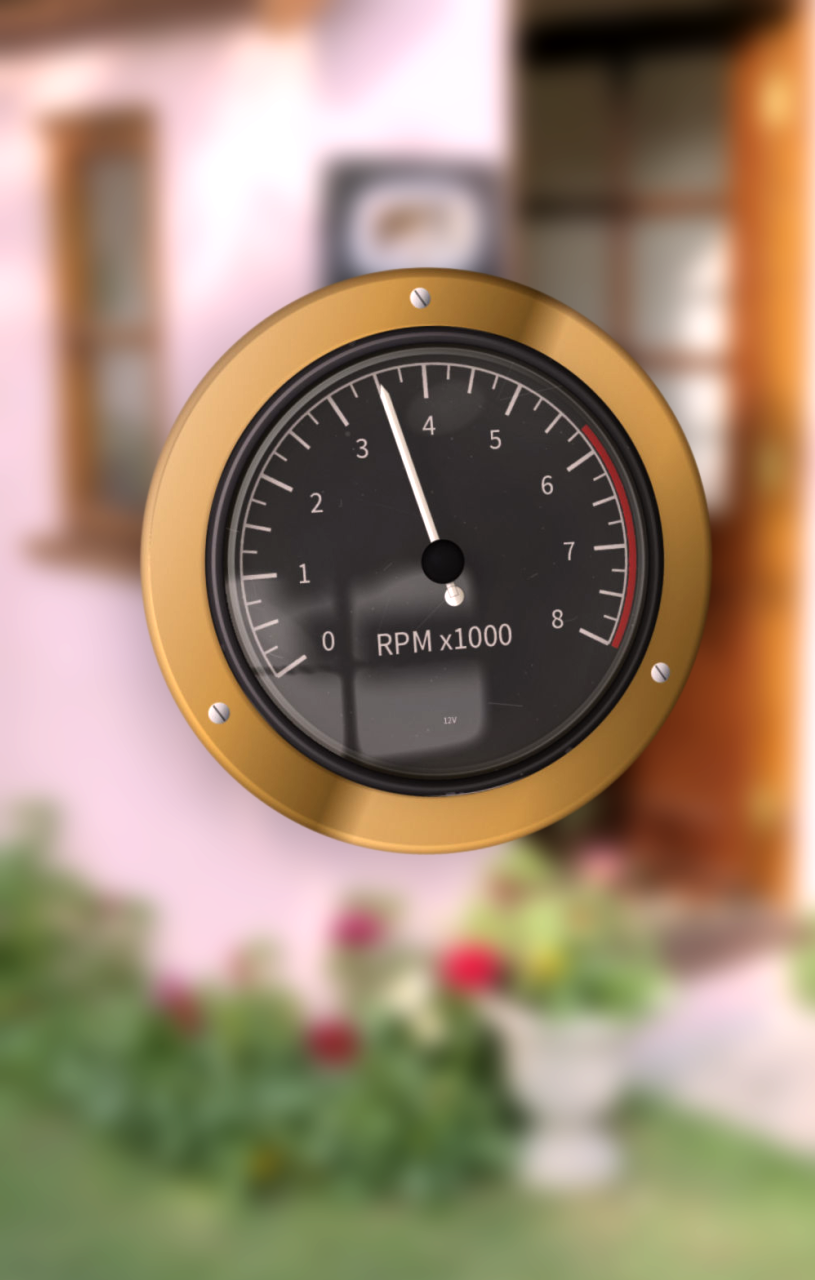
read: 3500 rpm
